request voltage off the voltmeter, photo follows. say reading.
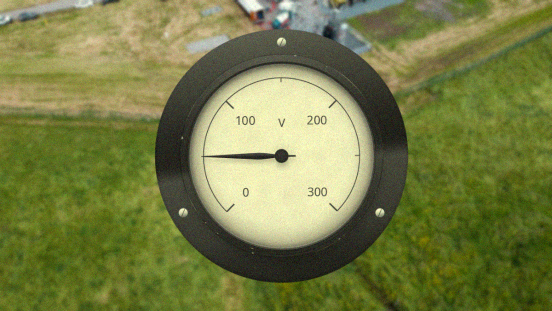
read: 50 V
